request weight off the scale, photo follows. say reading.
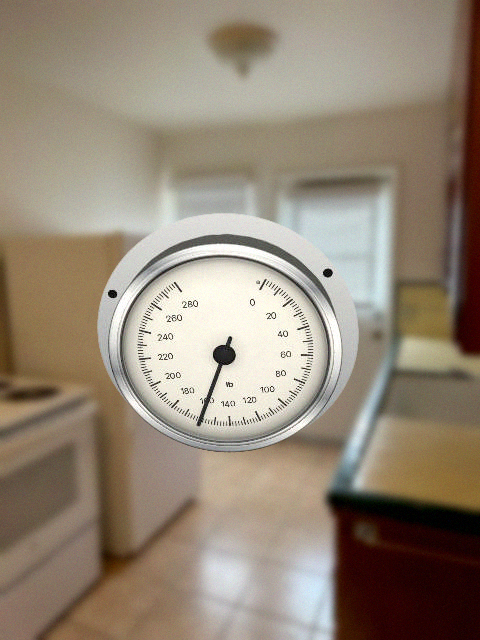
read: 160 lb
